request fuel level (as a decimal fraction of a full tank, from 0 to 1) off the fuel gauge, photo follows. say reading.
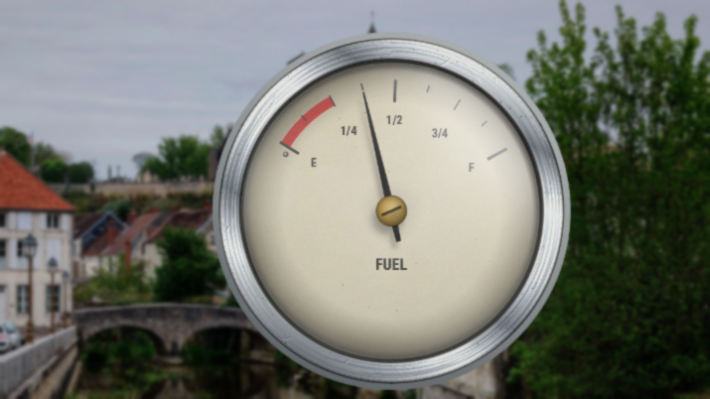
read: 0.375
